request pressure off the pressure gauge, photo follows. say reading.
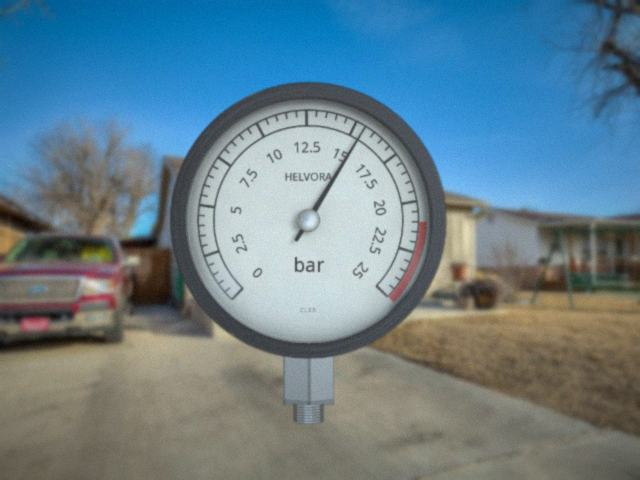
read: 15.5 bar
